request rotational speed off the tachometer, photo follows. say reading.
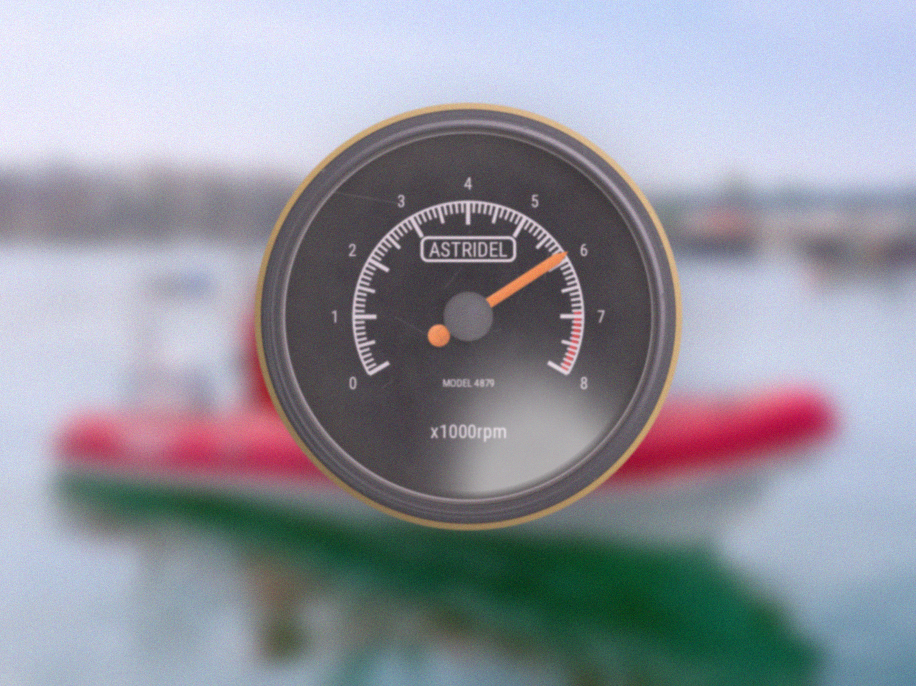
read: 5900 rpm
